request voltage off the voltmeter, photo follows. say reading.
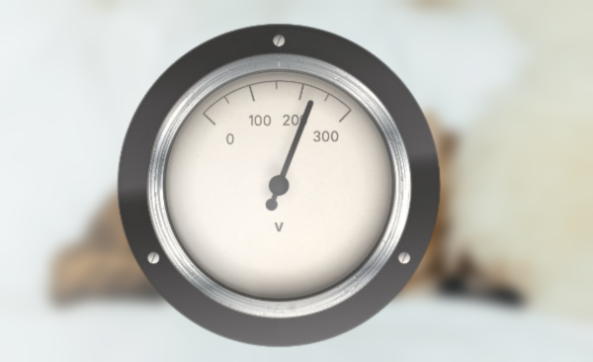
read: 225 V
